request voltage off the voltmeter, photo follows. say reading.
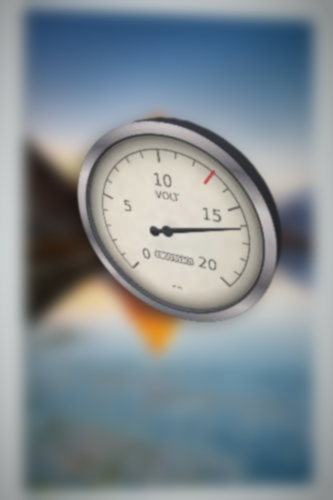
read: 16 V
